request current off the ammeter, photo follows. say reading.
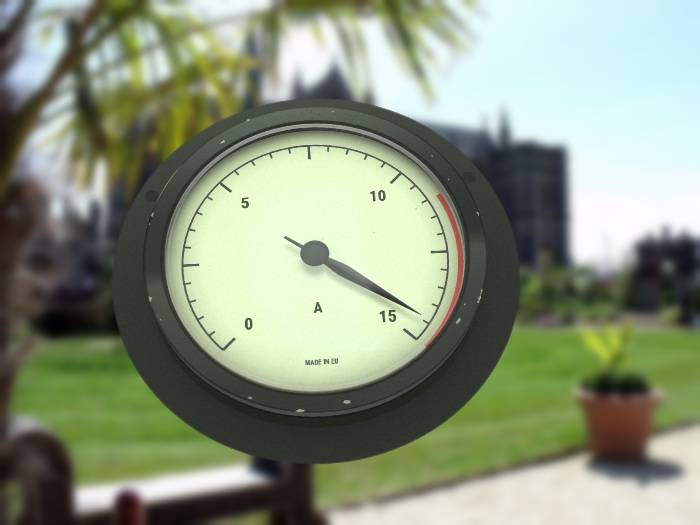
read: 14.5 A
